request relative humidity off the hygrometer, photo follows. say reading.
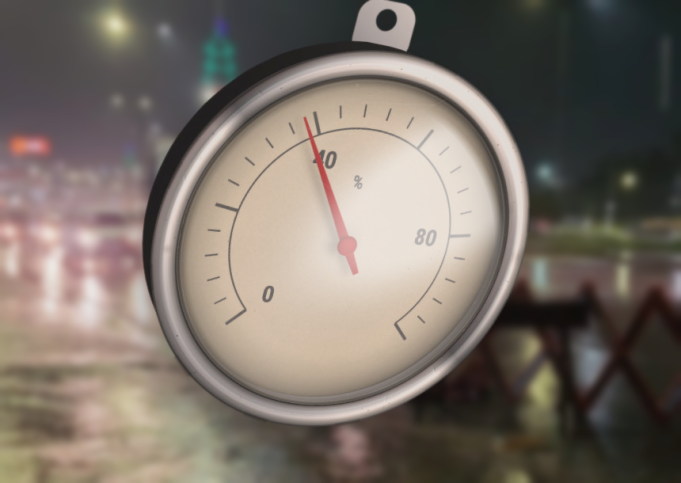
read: 38 %
